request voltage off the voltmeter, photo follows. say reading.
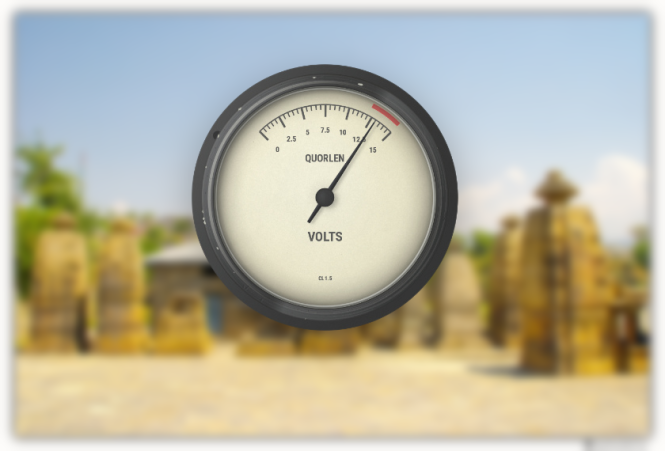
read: 13 V
